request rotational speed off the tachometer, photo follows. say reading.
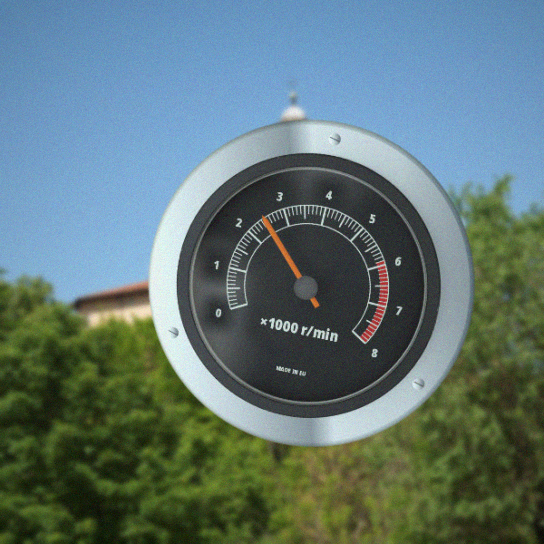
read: 2500 rpm
